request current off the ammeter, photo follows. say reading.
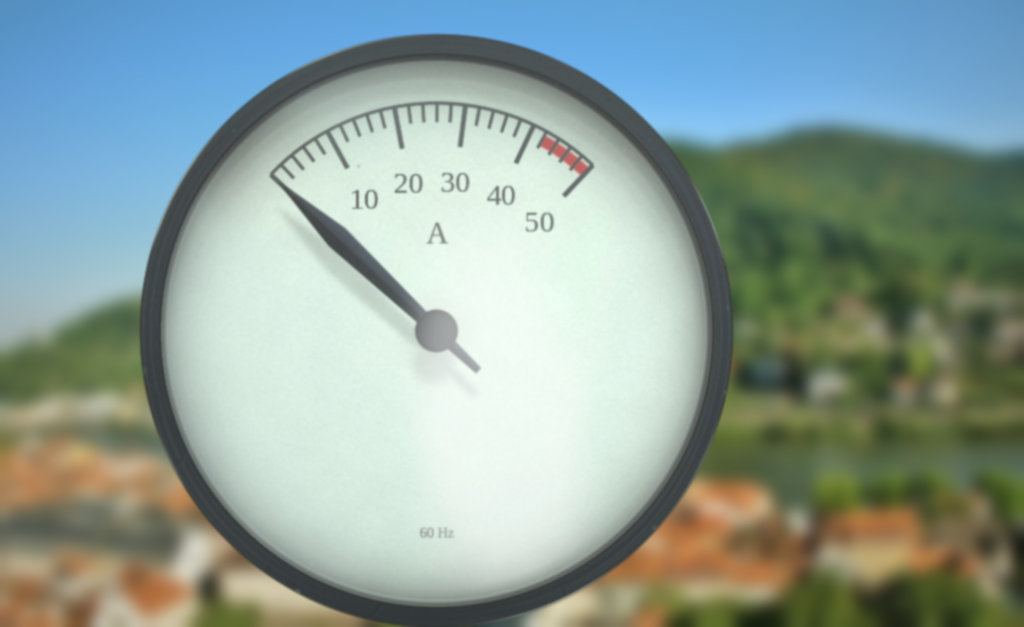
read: 0 A
